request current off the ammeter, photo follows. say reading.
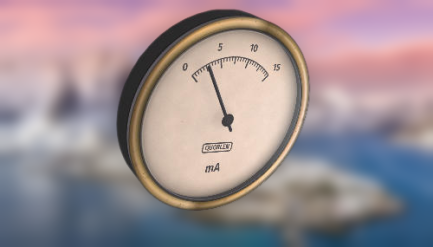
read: 2.5 mA
